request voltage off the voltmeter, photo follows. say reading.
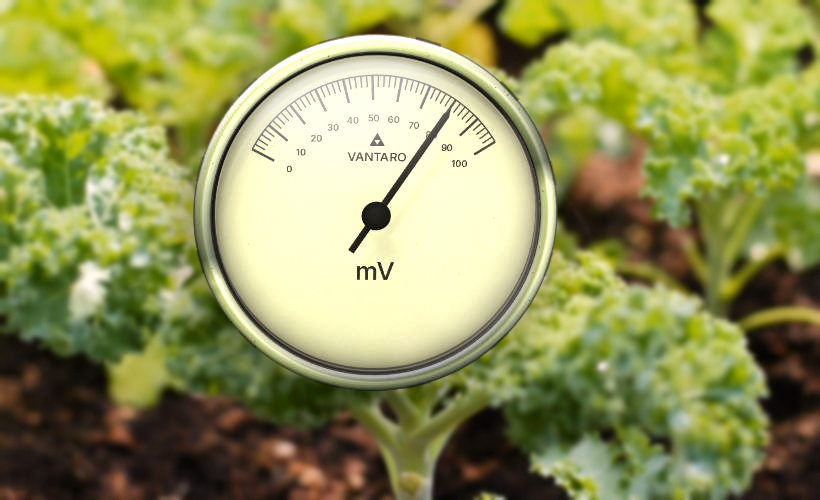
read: 80 mV
